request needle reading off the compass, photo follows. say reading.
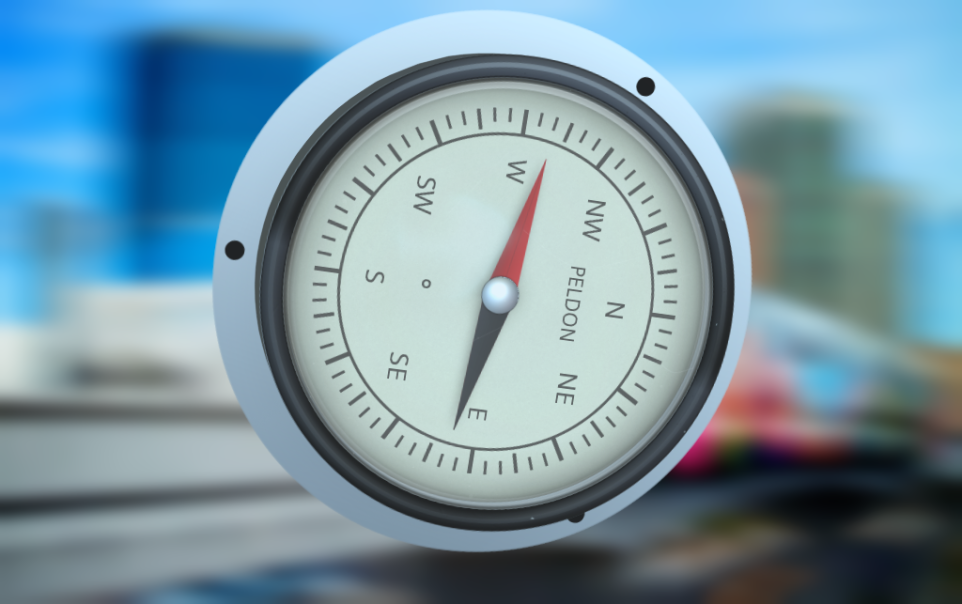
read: 280 °
